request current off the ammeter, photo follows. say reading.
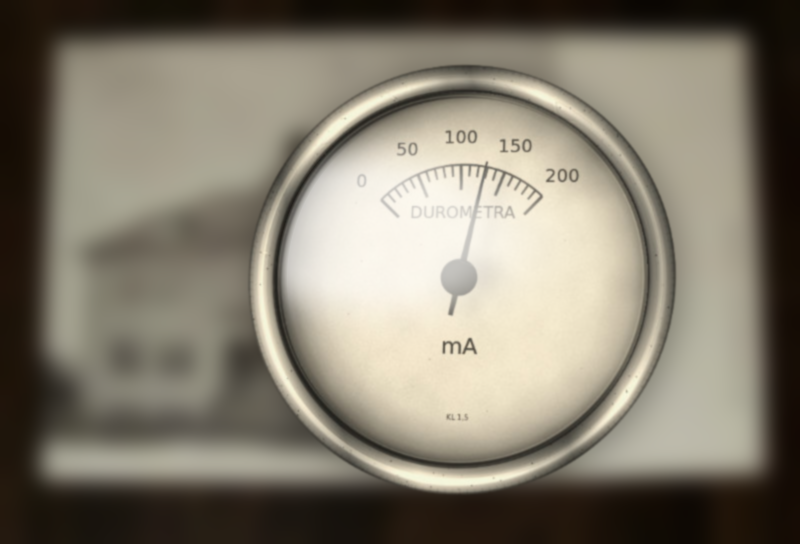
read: 130 mA
